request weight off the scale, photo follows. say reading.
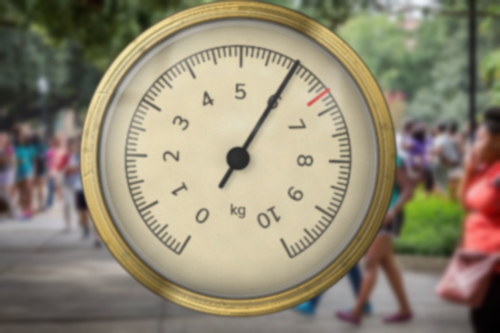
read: 6 kg
